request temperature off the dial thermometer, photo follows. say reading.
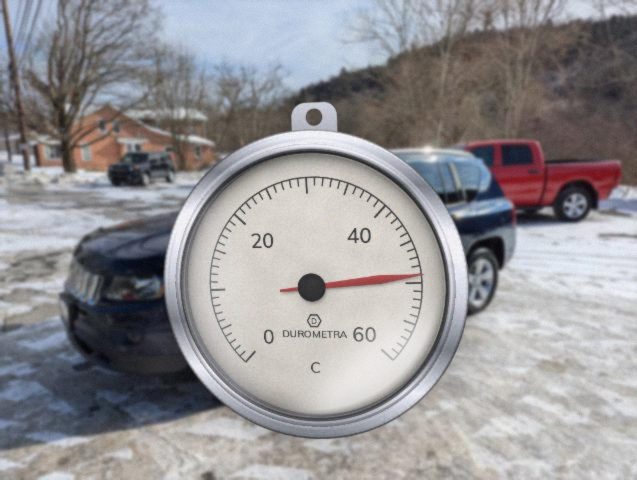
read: 49 °C
